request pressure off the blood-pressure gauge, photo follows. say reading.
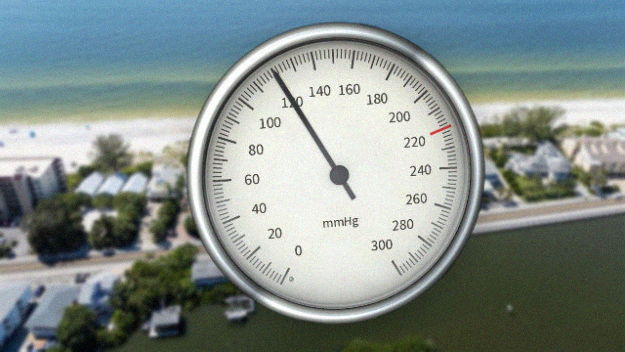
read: 120 mmHg
